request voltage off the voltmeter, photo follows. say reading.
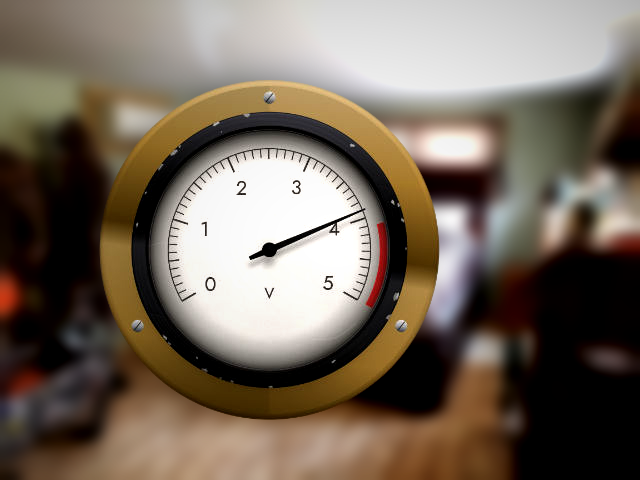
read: 3.9 V
